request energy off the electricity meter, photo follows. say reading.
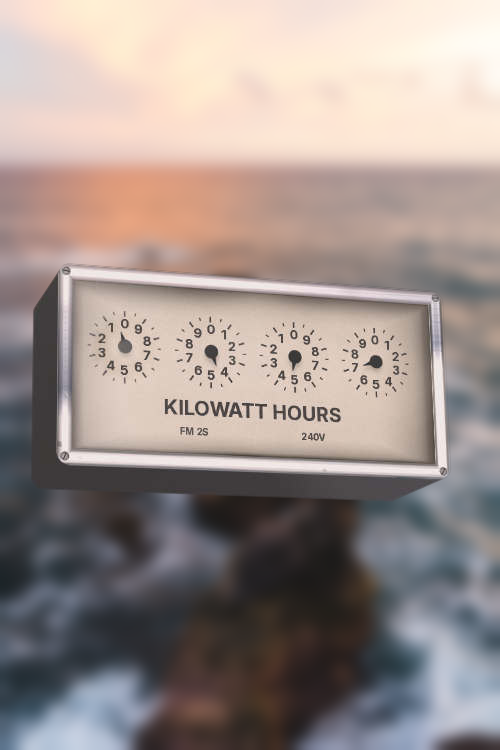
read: 447 kWh
